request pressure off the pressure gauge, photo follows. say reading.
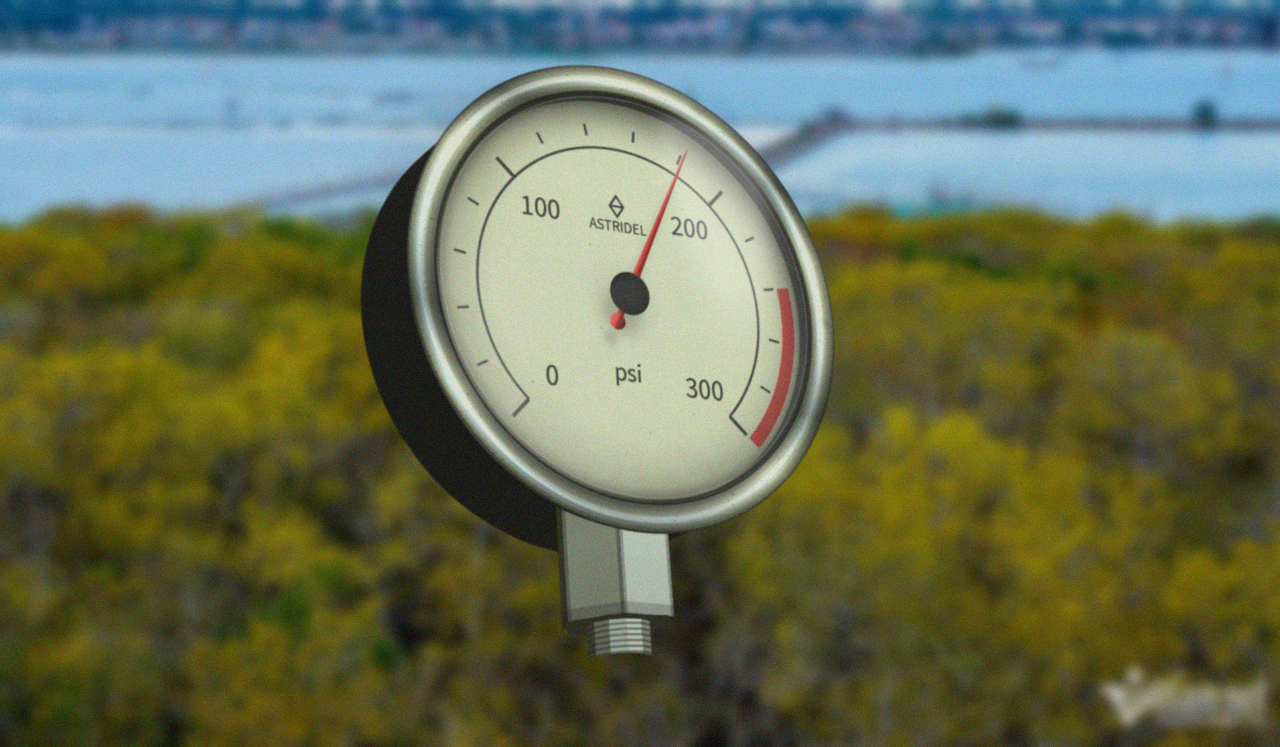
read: 180 psi
